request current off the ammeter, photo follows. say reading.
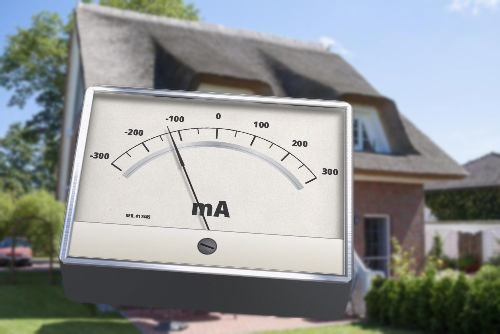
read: -125 mA
